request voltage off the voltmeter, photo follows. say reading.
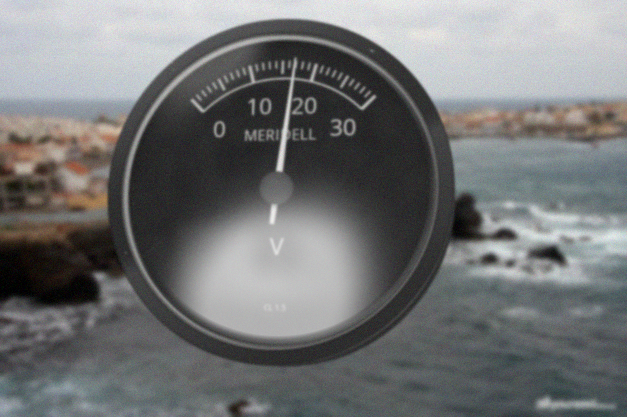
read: 17 V
